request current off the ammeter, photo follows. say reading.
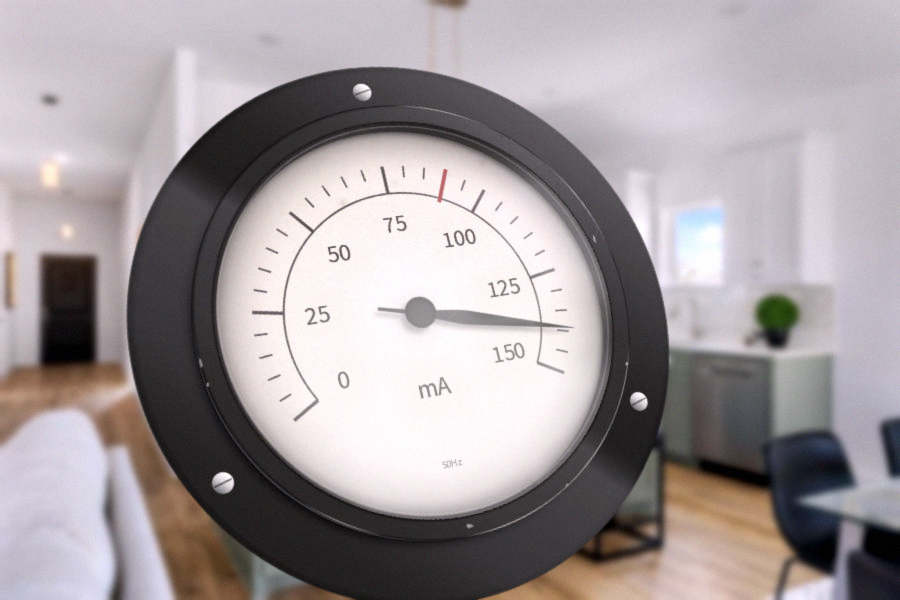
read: 140 mA
